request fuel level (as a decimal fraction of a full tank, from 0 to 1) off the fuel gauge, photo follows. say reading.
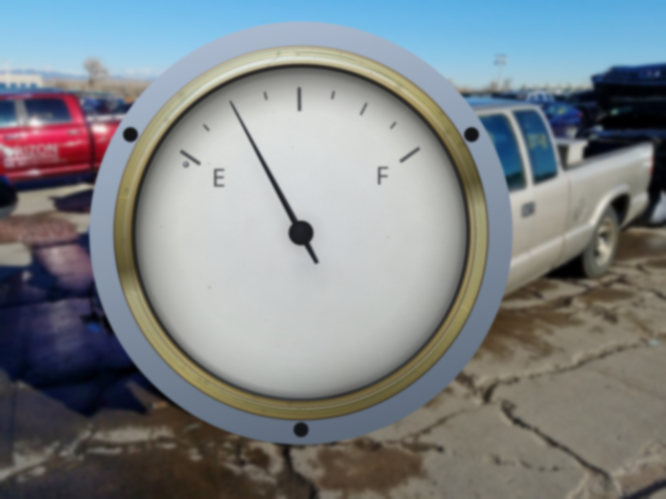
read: 0.25
